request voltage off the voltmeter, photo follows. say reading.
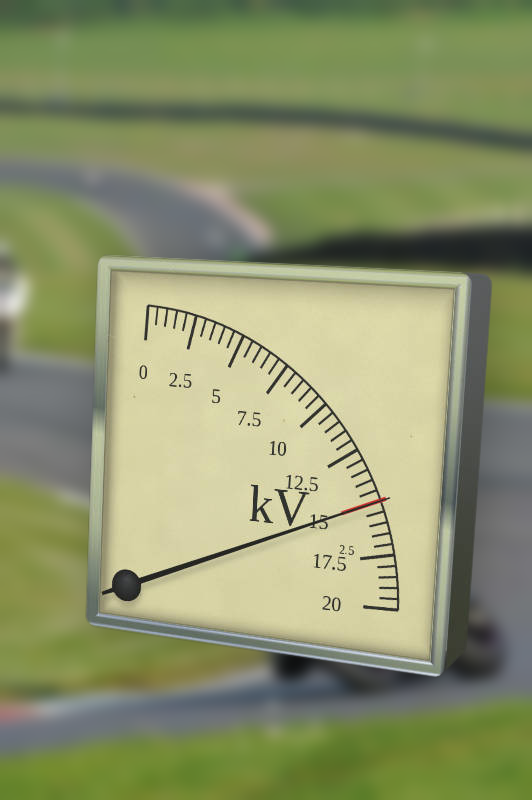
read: 15 kV
